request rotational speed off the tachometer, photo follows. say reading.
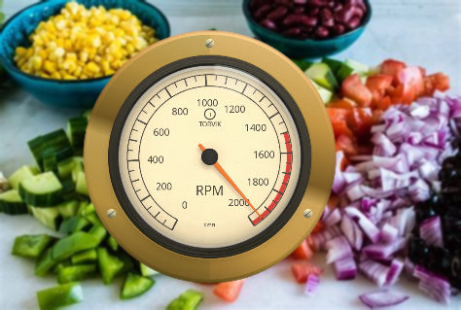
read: 1950 rpm
